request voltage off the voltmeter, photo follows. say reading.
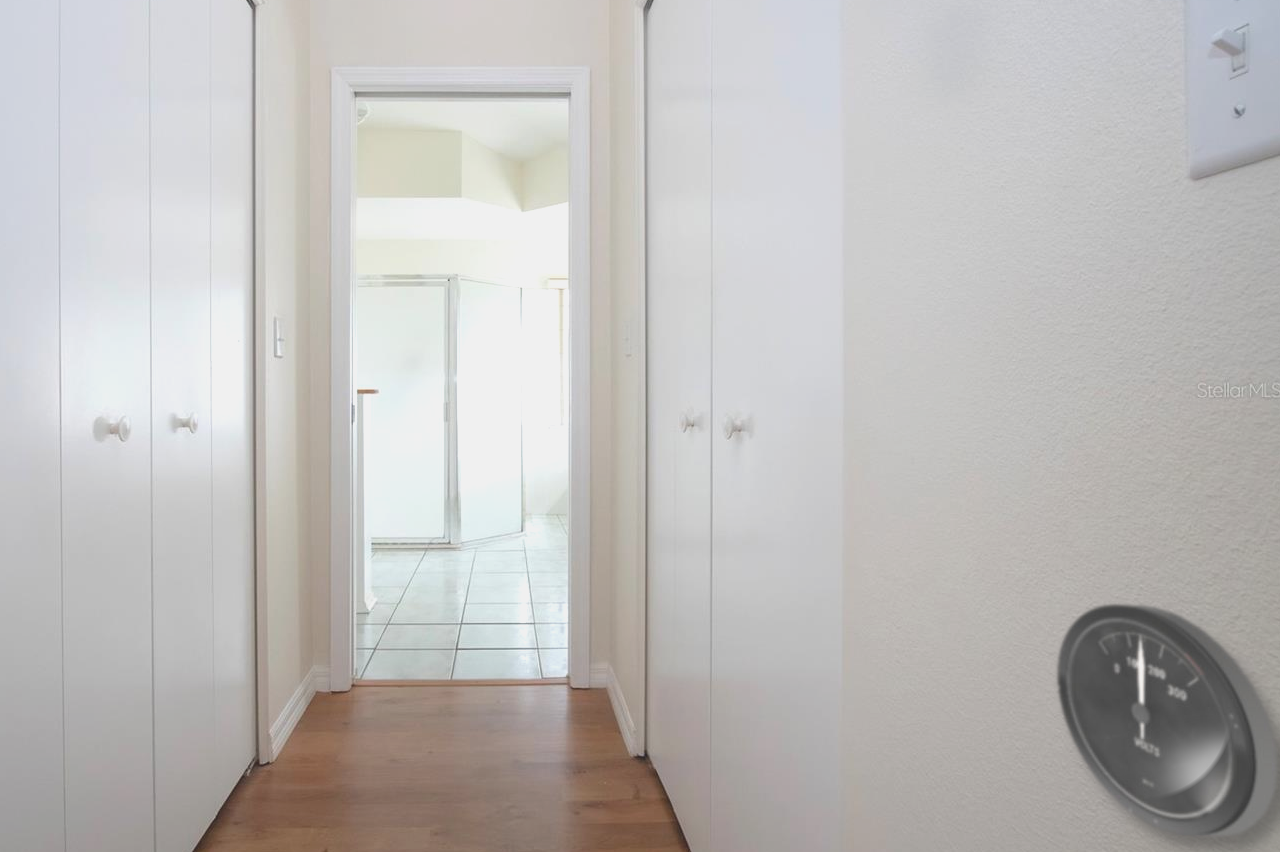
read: 150 V
